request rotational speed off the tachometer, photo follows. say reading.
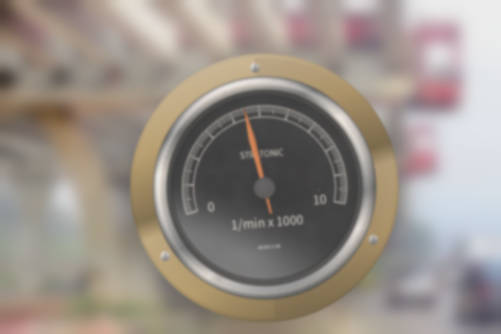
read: 4500 rpm
